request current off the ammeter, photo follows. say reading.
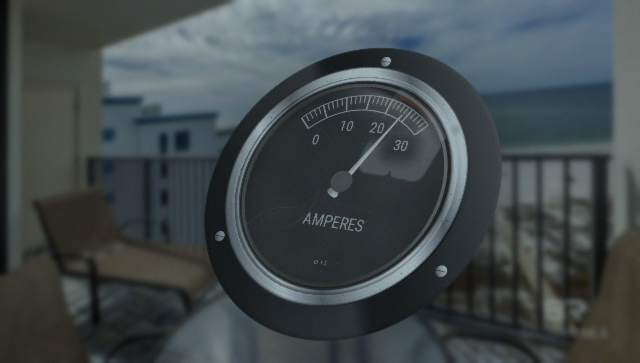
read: 25 A
